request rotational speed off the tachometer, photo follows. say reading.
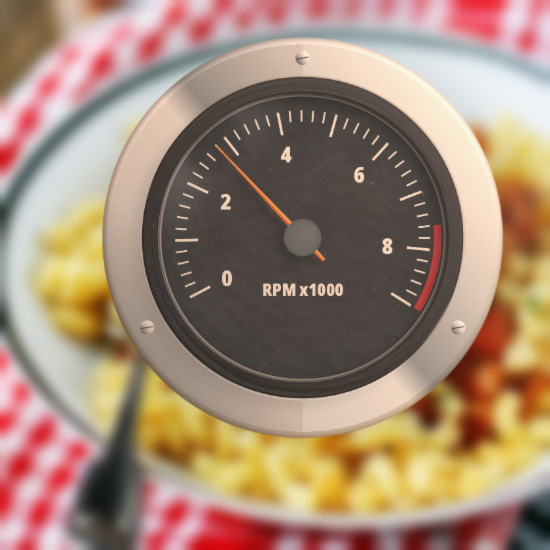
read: 2800 rpm
